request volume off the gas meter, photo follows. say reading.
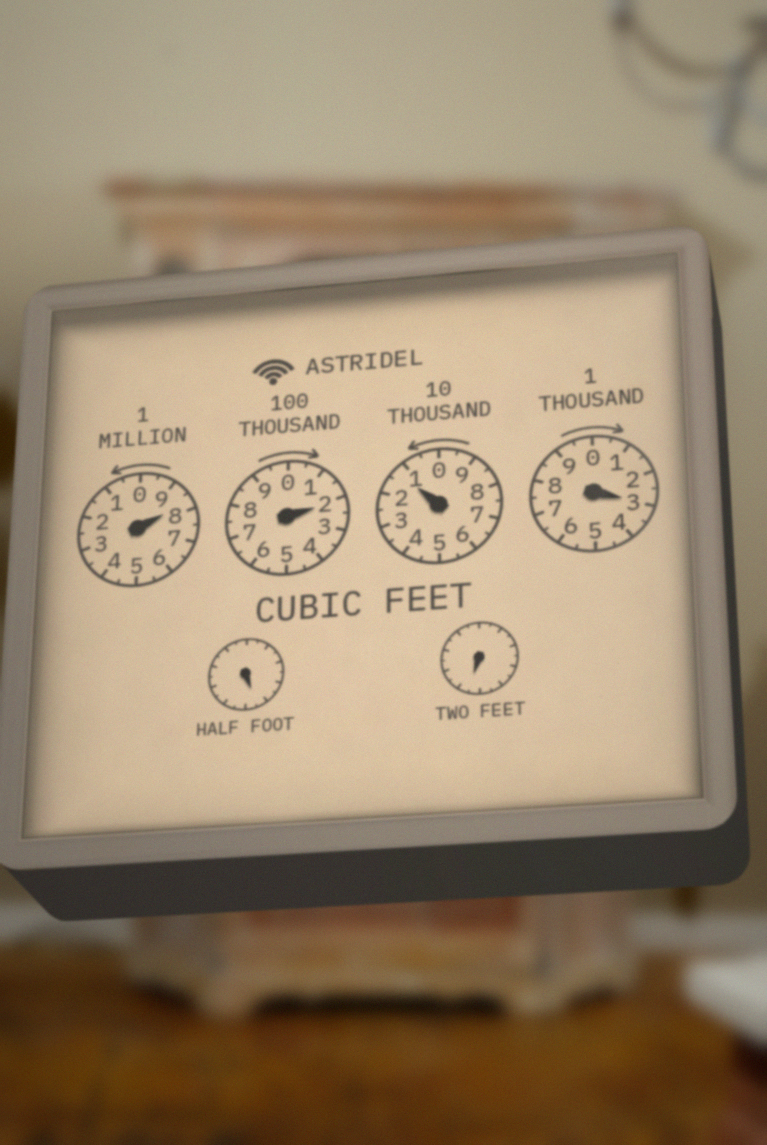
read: 821300 ft³
